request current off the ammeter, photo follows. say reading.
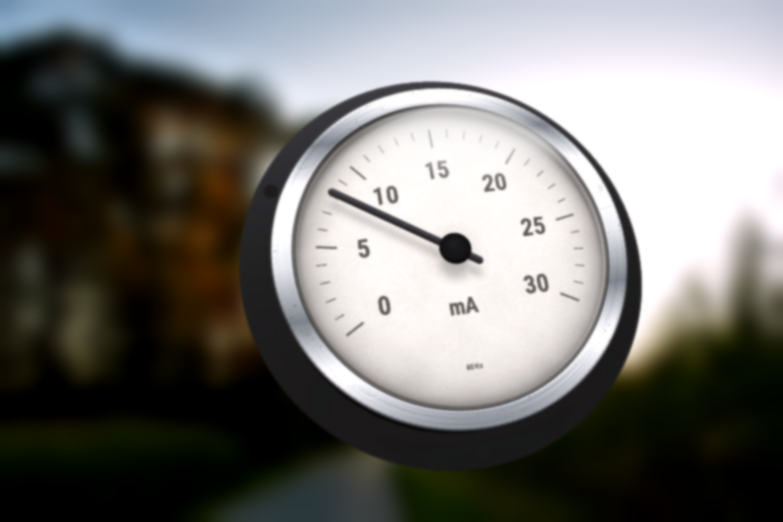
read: 8 mA
